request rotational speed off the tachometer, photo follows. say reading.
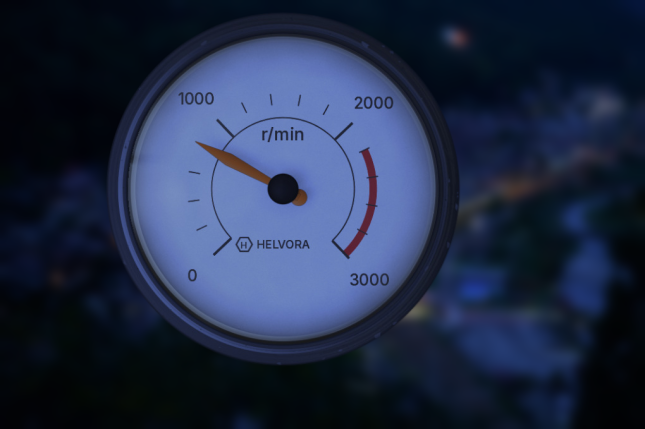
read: 800 rpm
